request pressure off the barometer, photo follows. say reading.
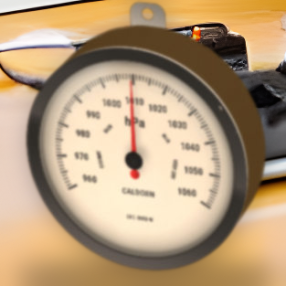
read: 1010 hPa
